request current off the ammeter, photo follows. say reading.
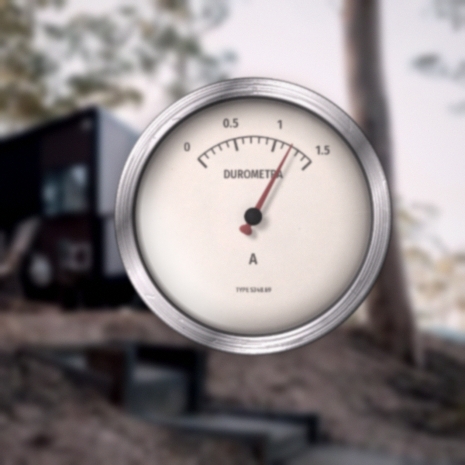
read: 1.2 A
